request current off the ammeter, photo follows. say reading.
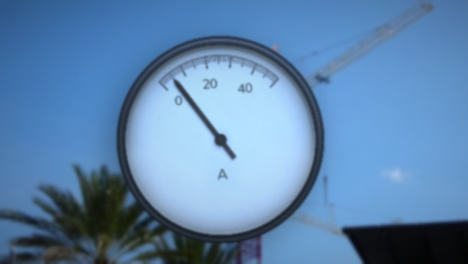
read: 5 A
